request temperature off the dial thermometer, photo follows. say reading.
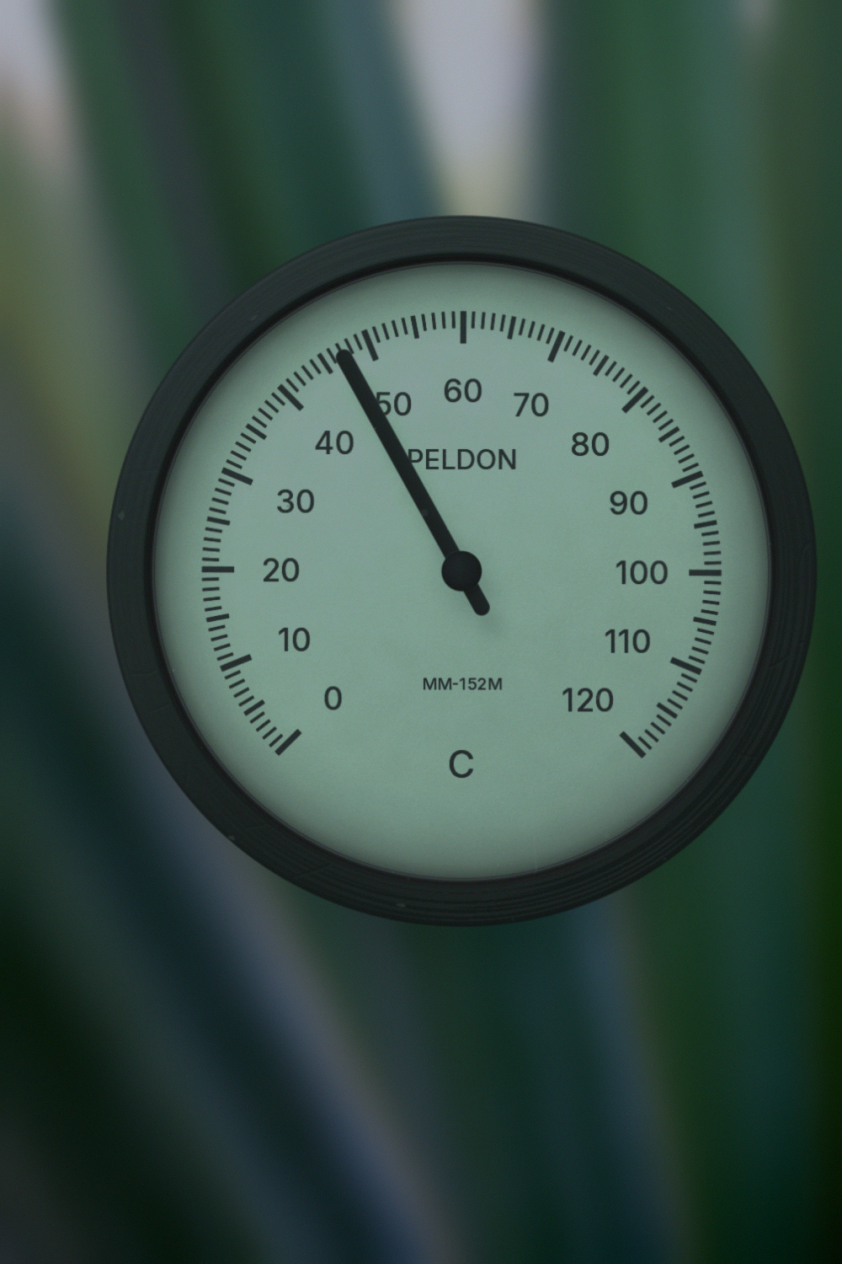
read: 47 °C
